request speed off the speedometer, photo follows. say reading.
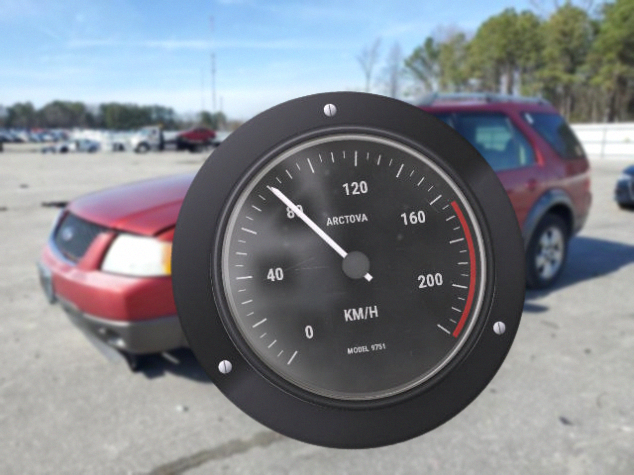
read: 80 km/h
